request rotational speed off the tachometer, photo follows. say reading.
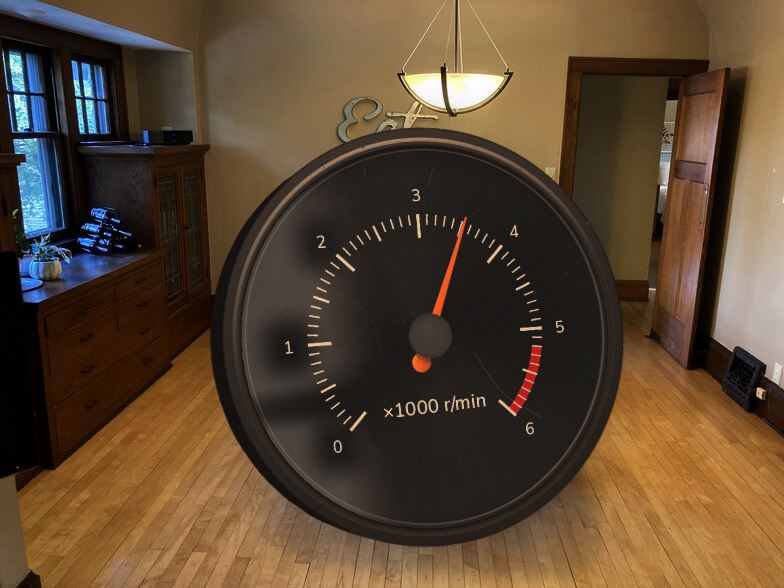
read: 3500 rpm
